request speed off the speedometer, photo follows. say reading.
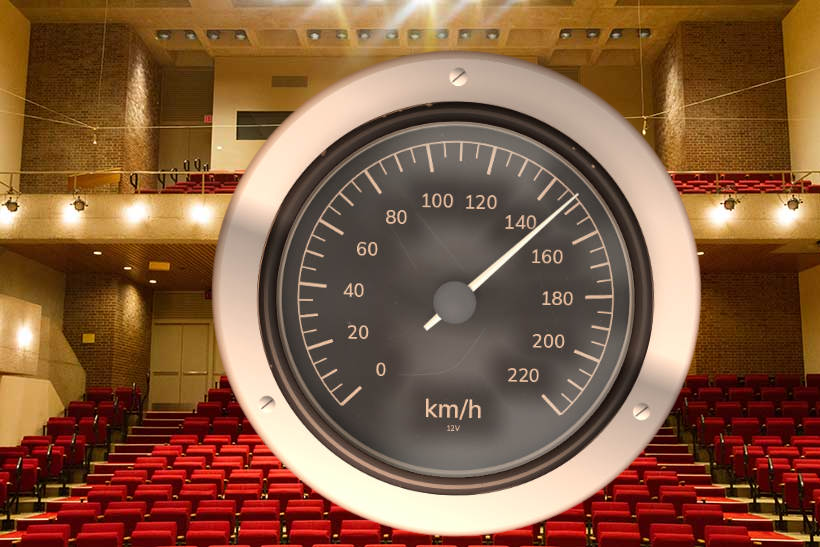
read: 147.5 km/h
